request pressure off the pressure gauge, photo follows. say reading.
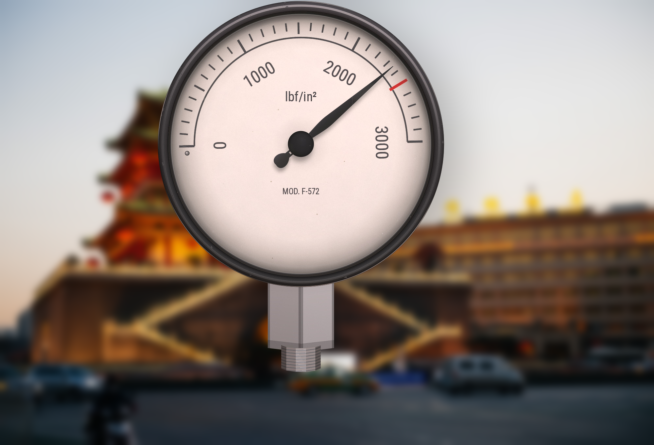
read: 2350 psi
